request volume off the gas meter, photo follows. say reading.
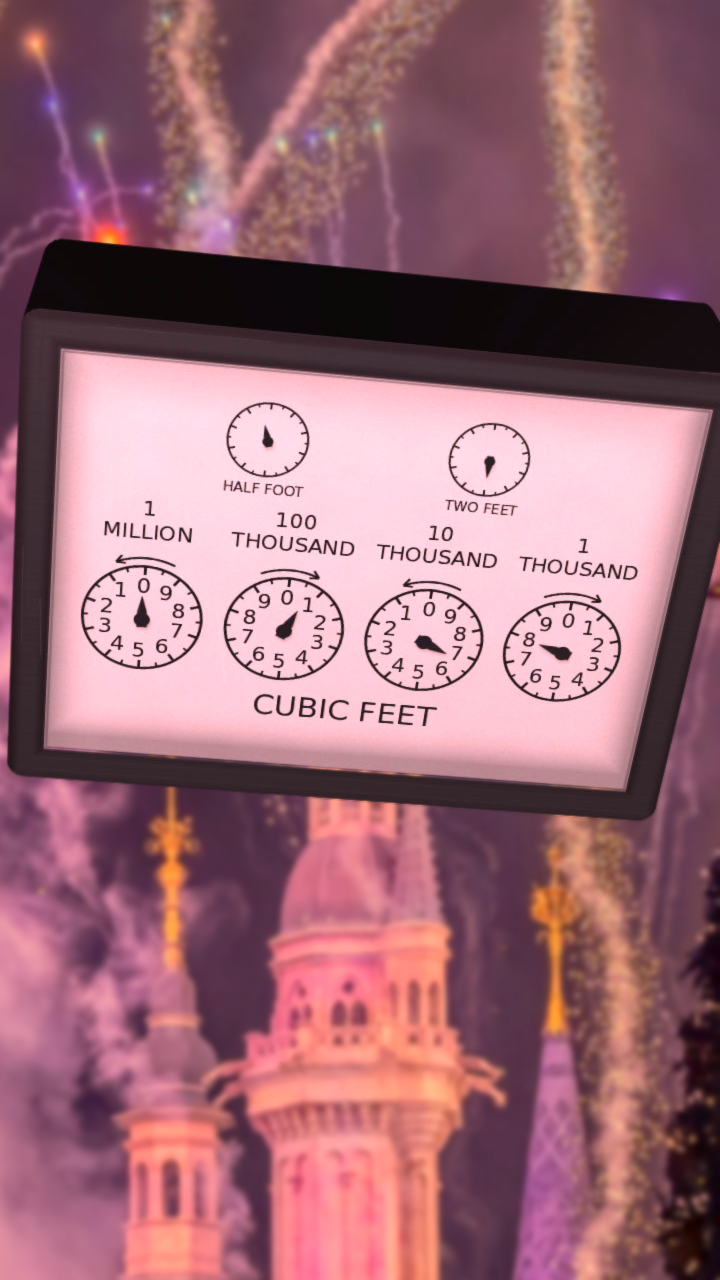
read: 6800 ft³
